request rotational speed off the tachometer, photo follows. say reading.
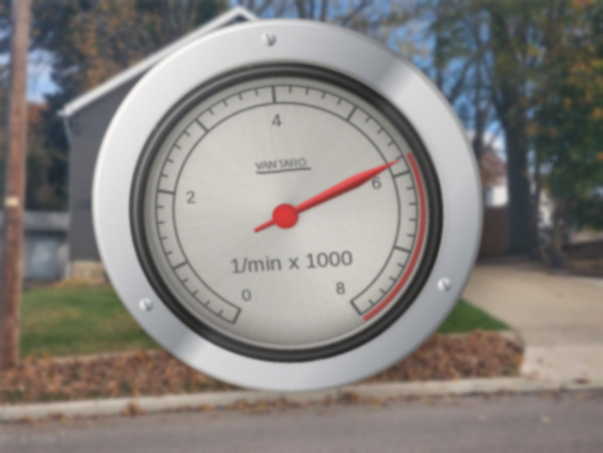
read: 5800 rpm
